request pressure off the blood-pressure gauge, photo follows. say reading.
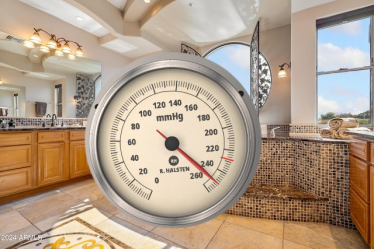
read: 250 mmHg
